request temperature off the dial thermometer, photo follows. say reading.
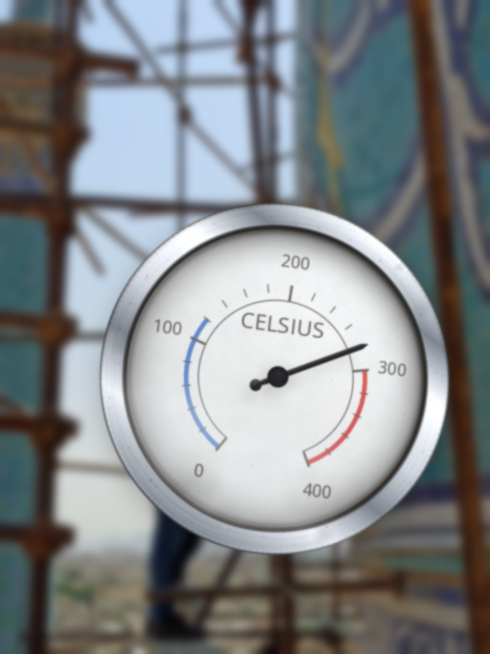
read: 280 °C
